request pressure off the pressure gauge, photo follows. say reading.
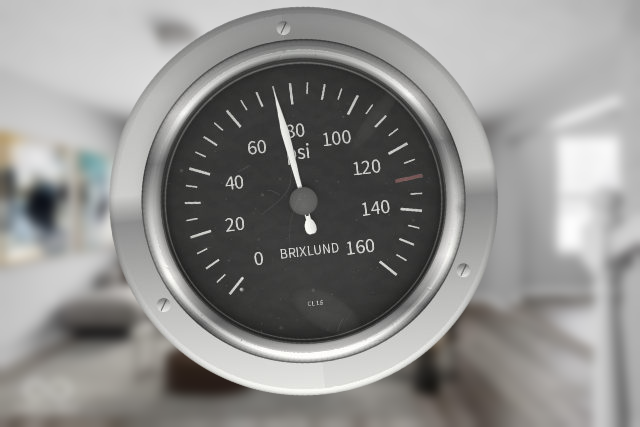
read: 75 psi
